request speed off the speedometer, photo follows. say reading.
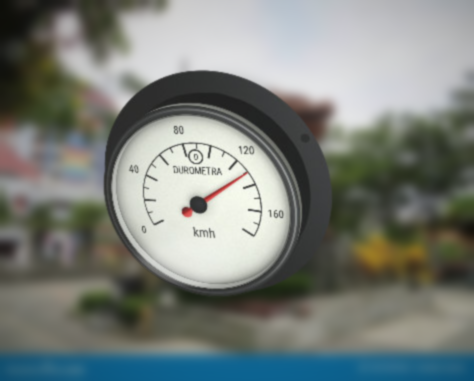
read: 130 km/h
